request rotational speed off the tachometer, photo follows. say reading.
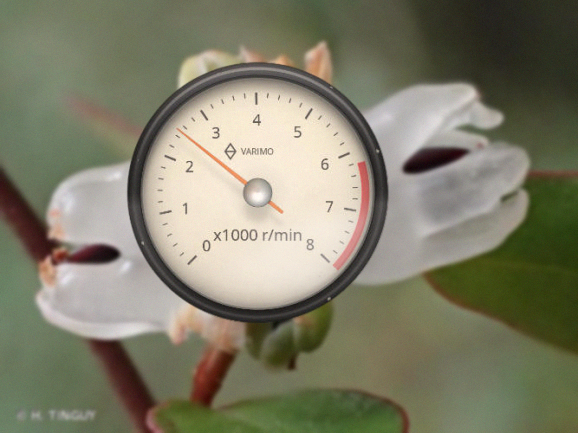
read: 2500 rpm
